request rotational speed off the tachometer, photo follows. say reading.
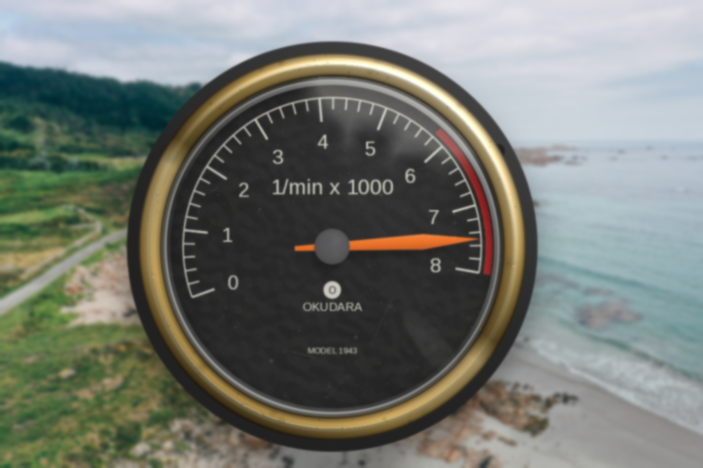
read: 7500 rpm
